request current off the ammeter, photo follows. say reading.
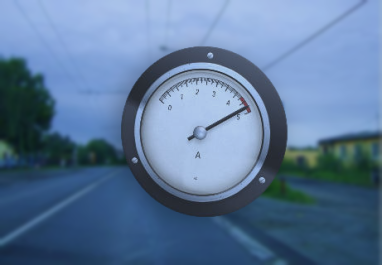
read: 4.75 A
